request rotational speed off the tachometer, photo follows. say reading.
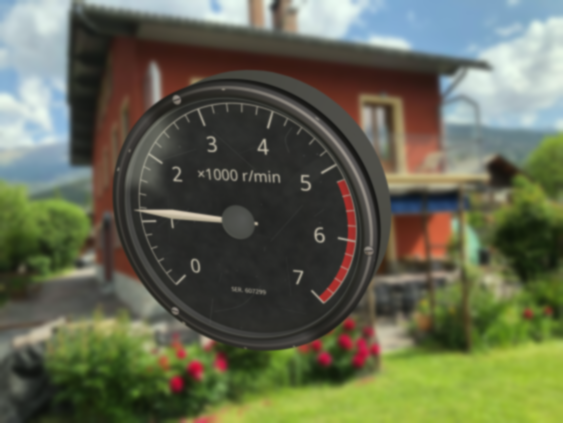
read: 1200 rpm
